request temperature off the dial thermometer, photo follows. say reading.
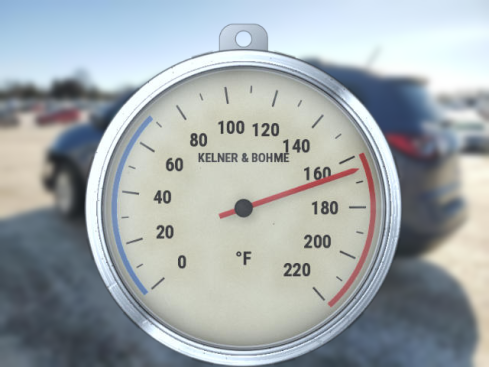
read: 165 °F
